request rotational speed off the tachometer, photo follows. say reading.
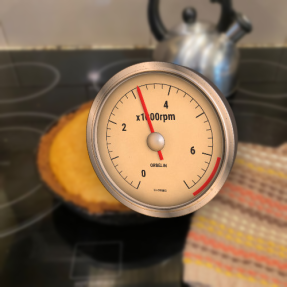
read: 3200 rpm
